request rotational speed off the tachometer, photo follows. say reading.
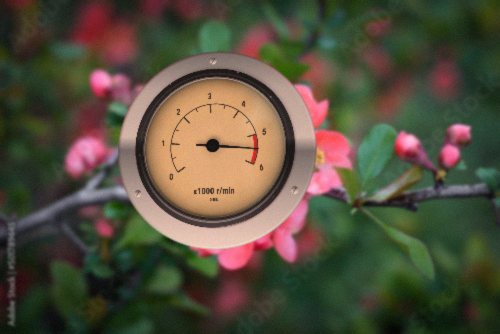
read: 5500 rpm
